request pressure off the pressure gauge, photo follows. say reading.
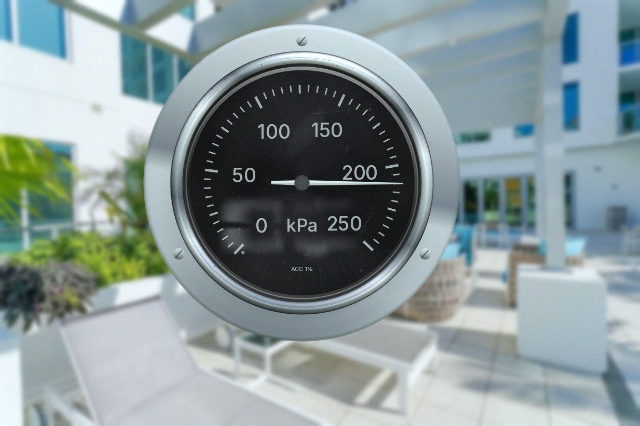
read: 210 kPa
